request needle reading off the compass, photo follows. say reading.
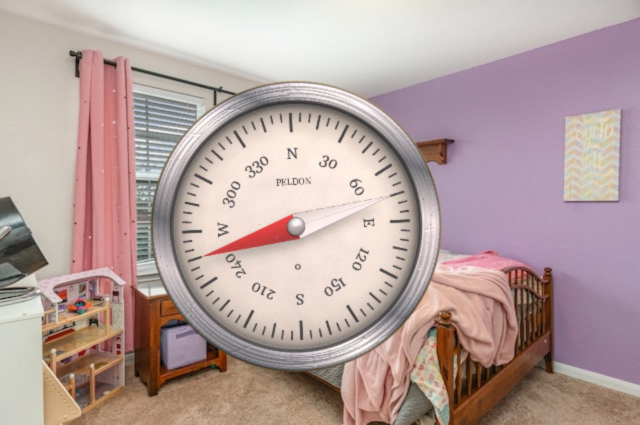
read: 255 °
